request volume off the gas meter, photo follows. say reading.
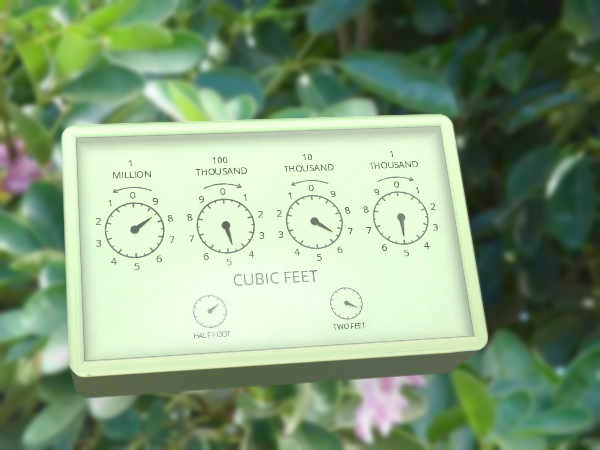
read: 846500 ft³
